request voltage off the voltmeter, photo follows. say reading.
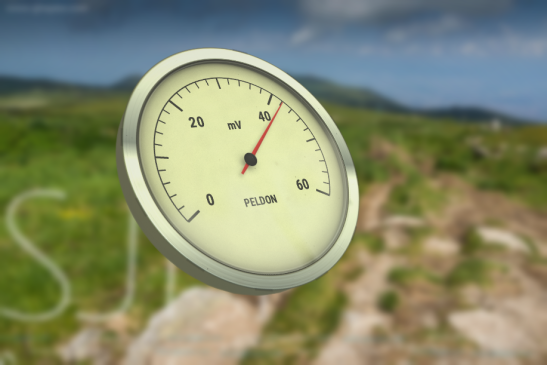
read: 42 mV
